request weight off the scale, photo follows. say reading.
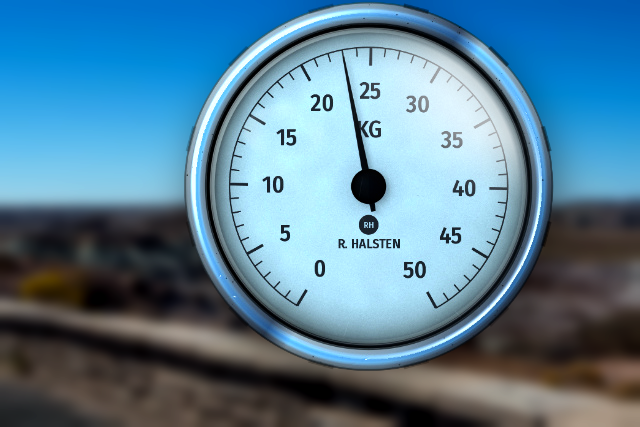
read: 23 kg
